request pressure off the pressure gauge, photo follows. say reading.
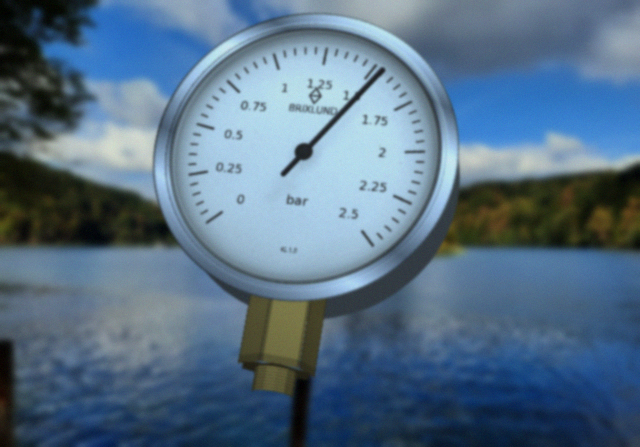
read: 1.55 bar
